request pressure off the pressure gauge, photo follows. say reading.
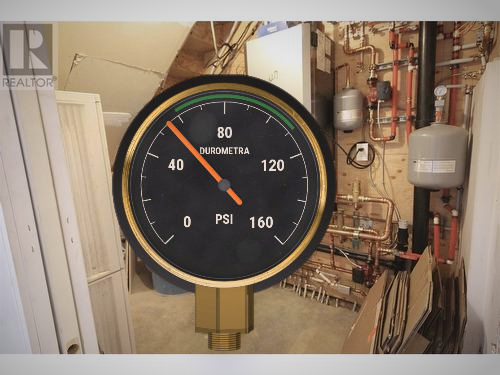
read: 55 psi
